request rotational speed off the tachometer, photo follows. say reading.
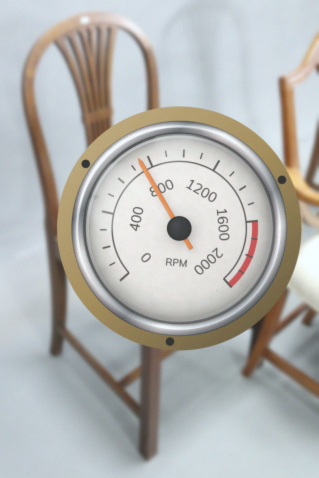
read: 750 rpm
